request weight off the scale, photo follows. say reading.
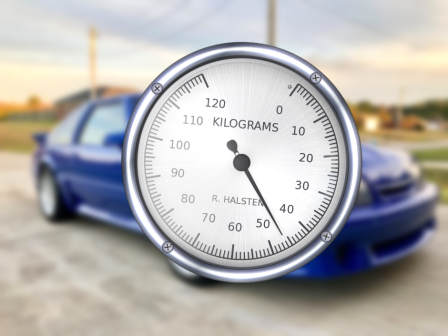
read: 46 kg
